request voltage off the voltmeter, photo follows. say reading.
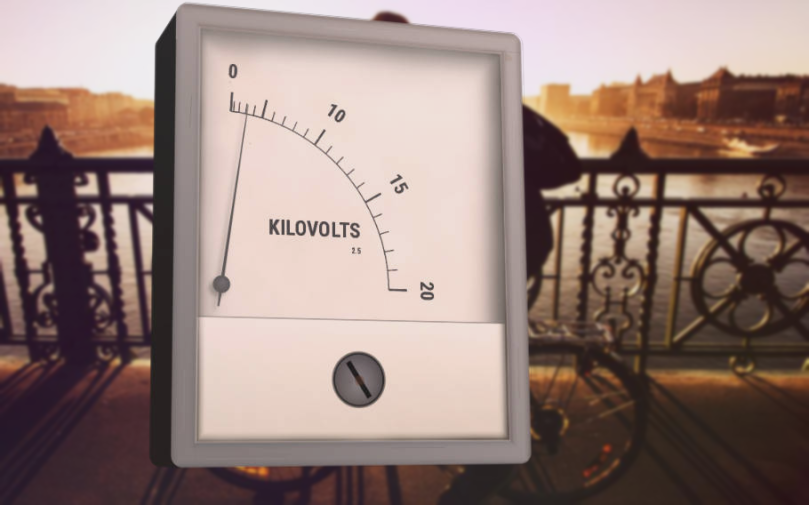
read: 3 kV
